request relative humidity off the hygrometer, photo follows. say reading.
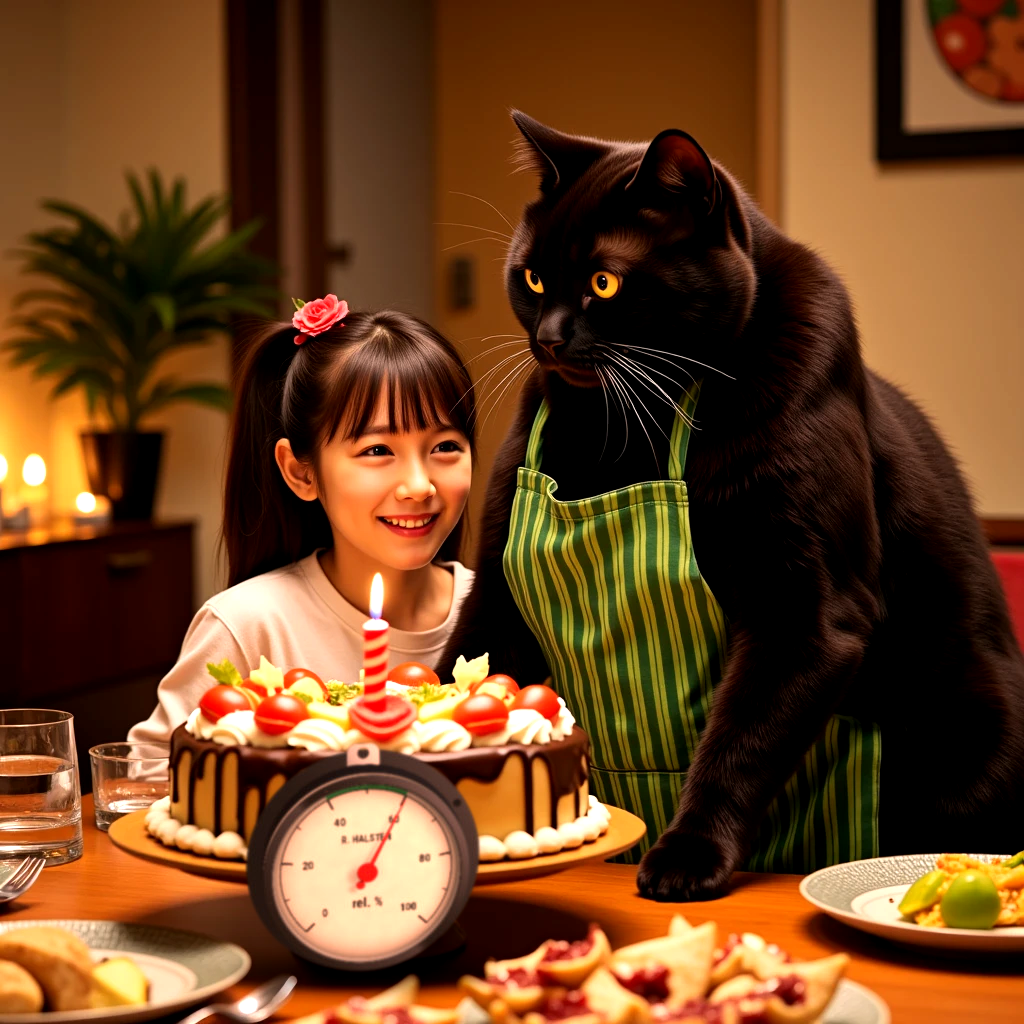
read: 60 %
